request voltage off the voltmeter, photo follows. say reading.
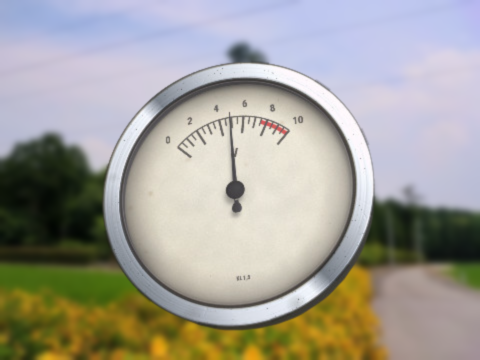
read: 5 V
